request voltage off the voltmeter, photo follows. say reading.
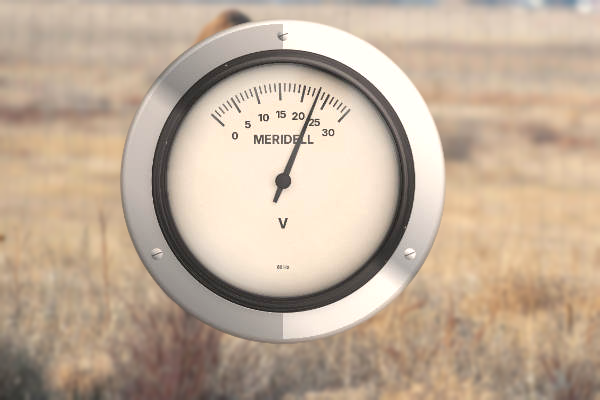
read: 23 V
